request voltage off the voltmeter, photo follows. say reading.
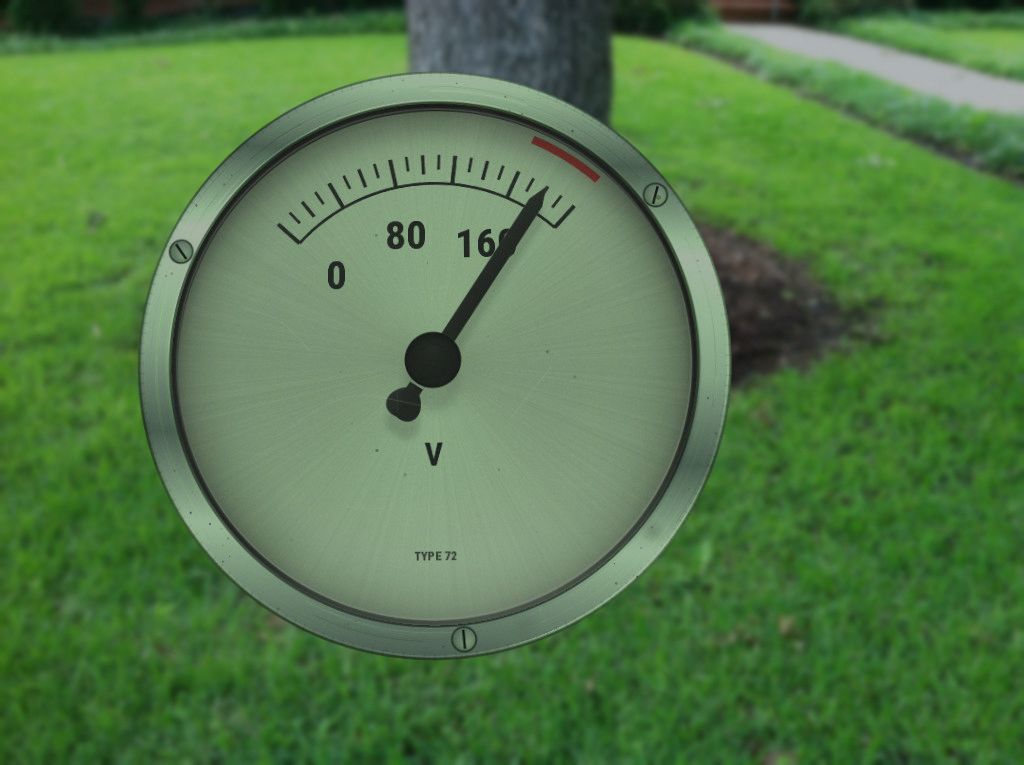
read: 180 V
